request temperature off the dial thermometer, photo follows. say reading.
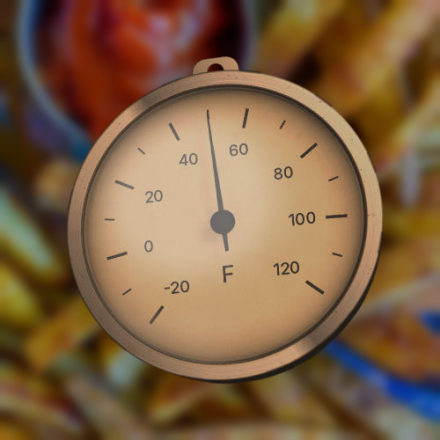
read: 50 °F
